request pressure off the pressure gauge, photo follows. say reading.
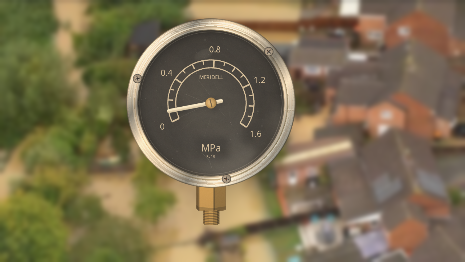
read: 0.1 MPa
